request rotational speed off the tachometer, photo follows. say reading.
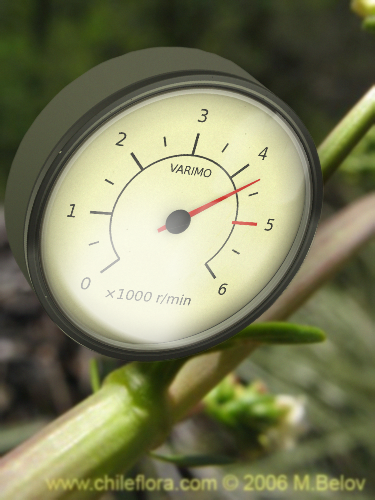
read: 4250 rpm
